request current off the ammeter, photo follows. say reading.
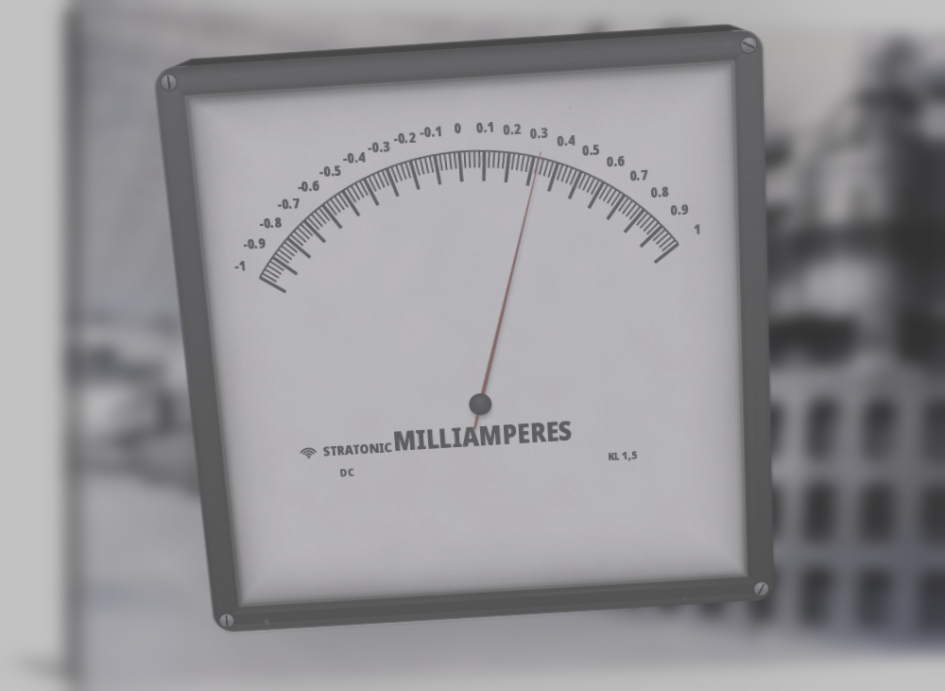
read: 0.32 mA
